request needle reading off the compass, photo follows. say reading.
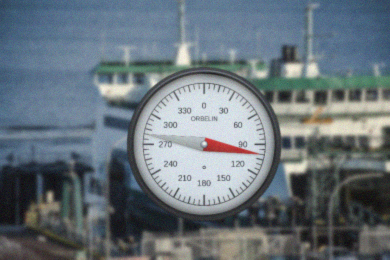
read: 100 °
